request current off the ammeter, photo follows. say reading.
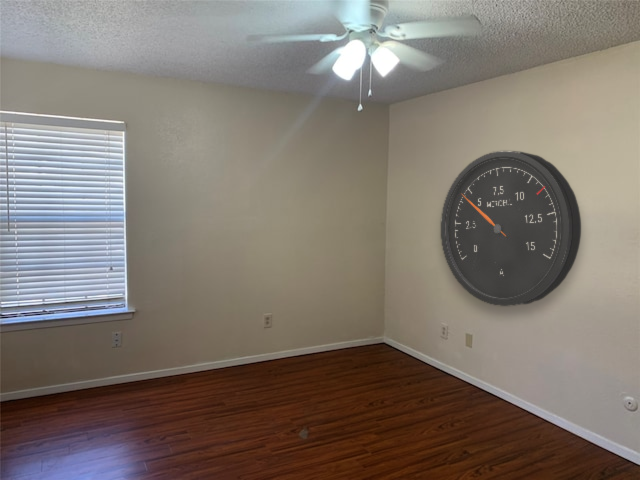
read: 4.5 A
